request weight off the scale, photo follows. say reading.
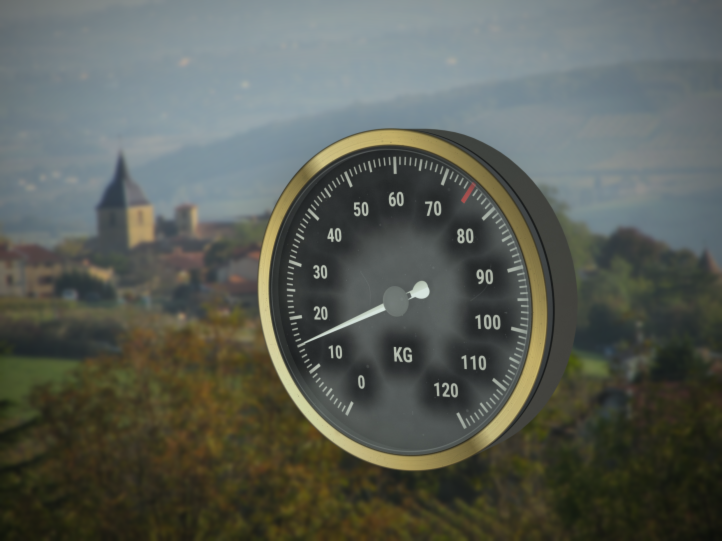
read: 15 kg
